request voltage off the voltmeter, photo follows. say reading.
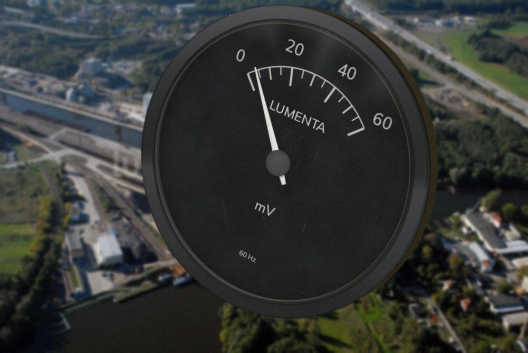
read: 5 mV
